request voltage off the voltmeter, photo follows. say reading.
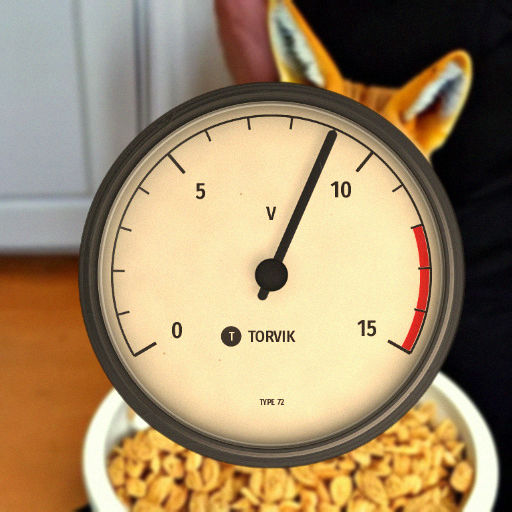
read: 9 V
